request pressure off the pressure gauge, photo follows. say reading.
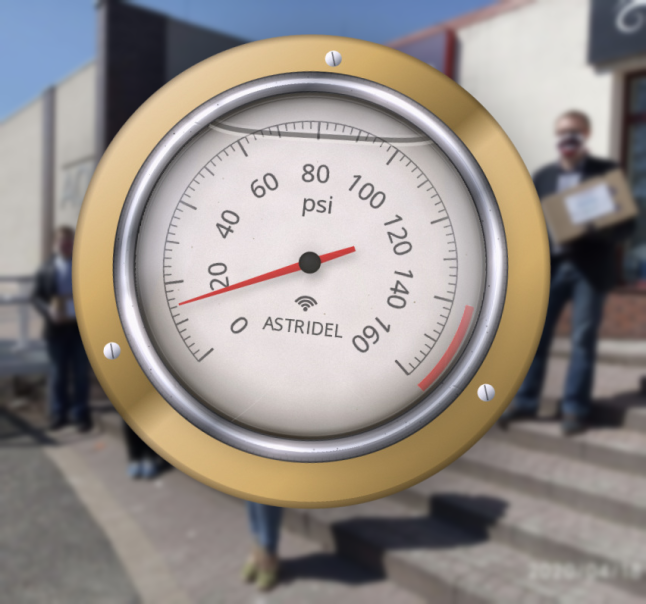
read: 14 psi
